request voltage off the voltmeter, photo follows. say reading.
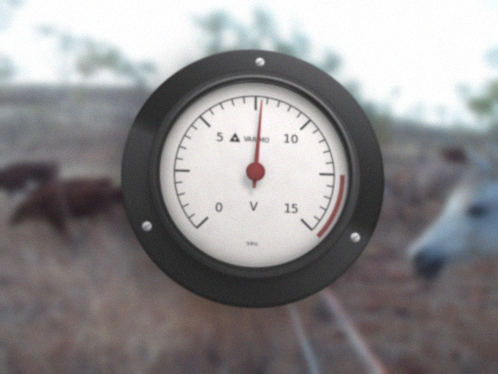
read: 7.75 V
